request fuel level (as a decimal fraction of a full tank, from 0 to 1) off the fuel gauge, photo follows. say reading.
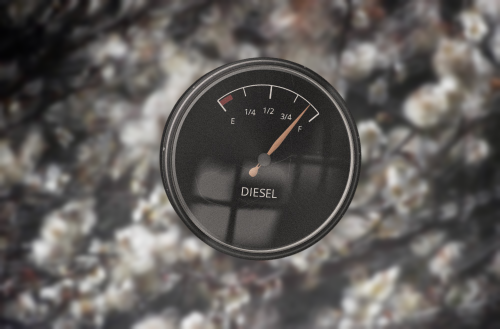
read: 0.875
